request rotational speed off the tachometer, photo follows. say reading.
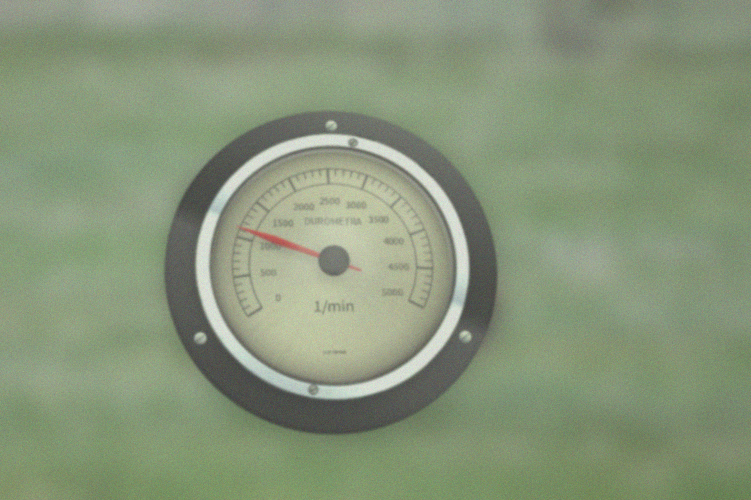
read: 1100 rpm
